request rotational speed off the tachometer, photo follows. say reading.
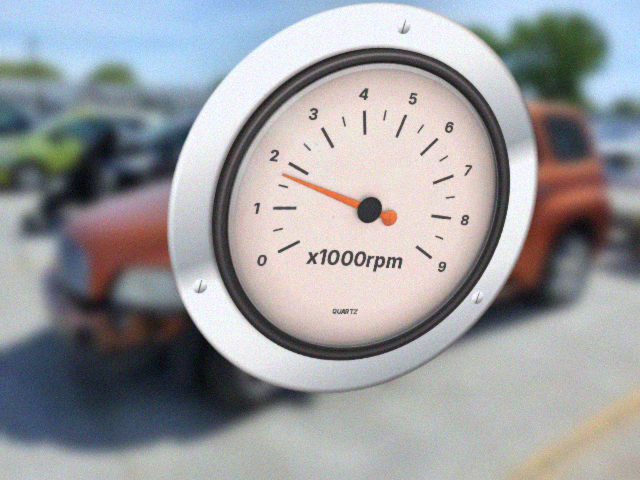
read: 1750 rpm
